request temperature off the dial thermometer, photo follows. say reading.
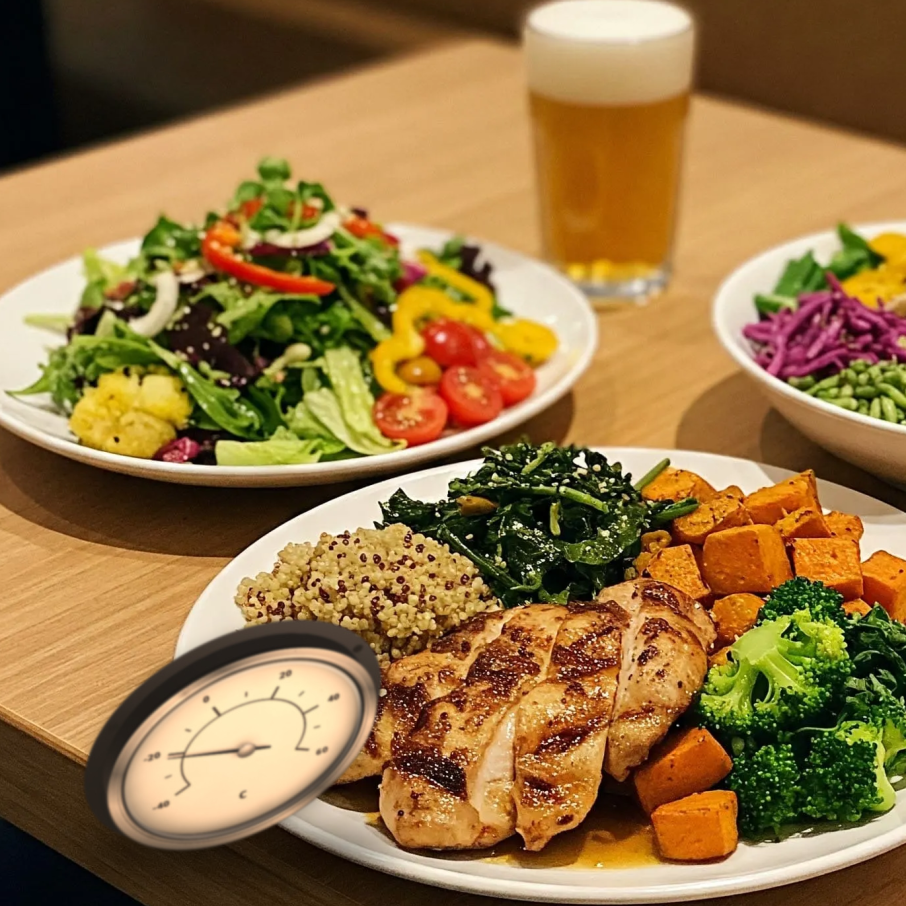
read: -20 °C
